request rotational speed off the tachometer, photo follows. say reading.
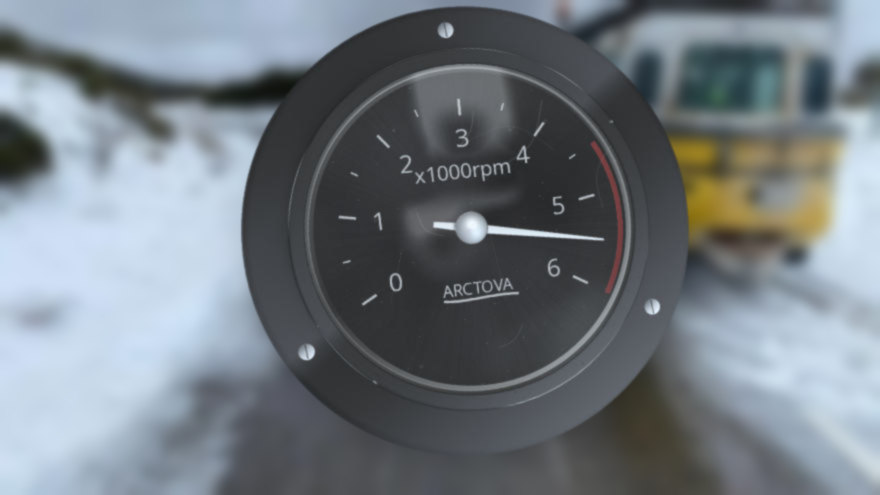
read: 5500 rpm
